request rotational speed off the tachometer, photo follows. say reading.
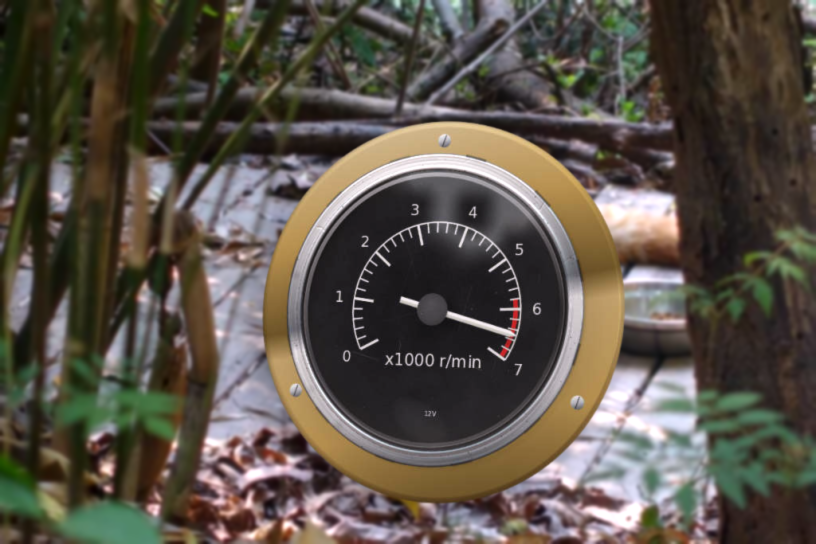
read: 6500 rpm
